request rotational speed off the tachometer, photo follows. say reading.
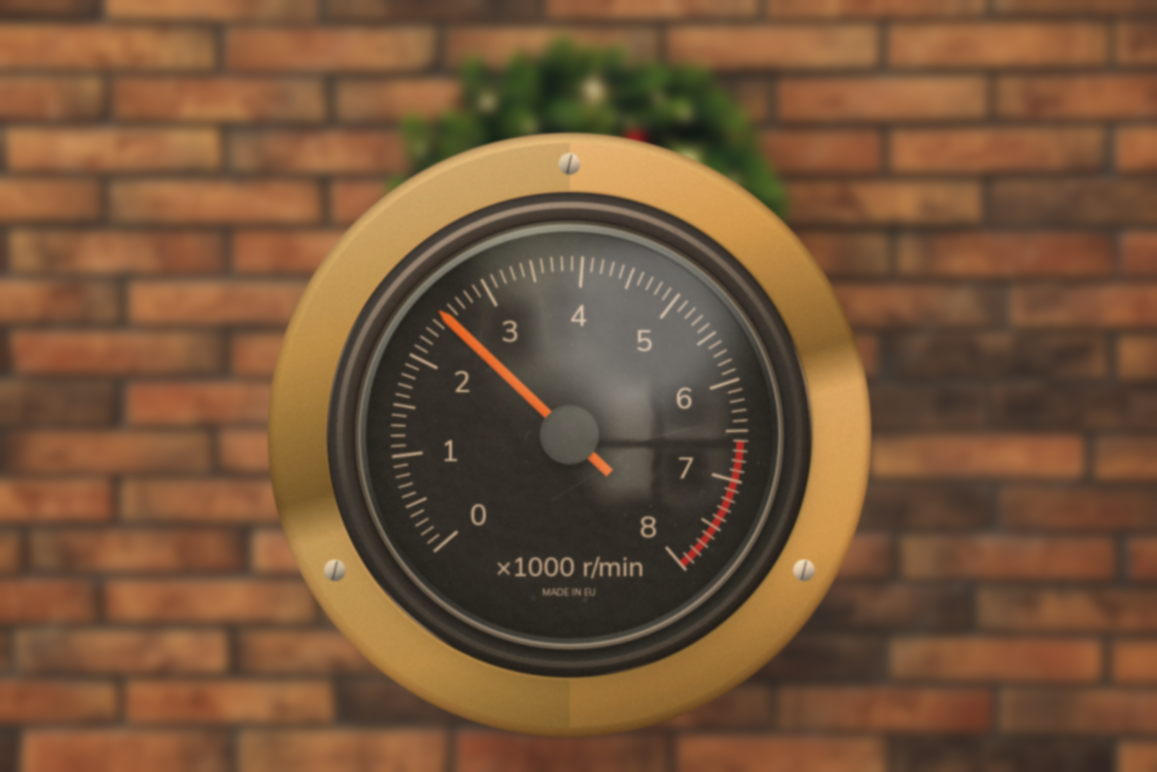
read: 2500 rpm
